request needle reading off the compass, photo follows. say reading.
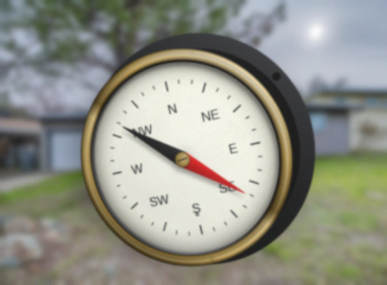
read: 130 °
